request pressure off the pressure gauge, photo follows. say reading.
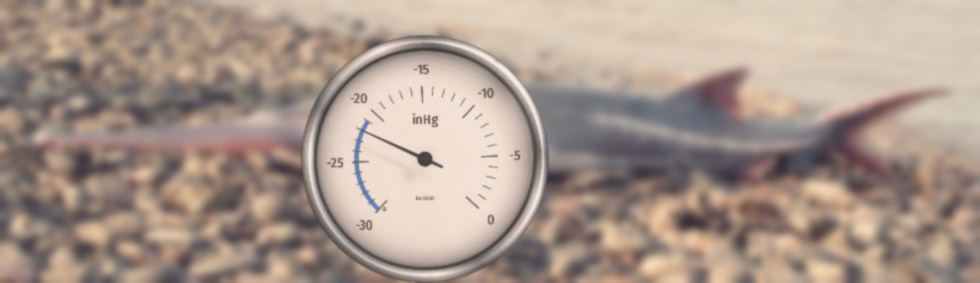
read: -22 inHg
